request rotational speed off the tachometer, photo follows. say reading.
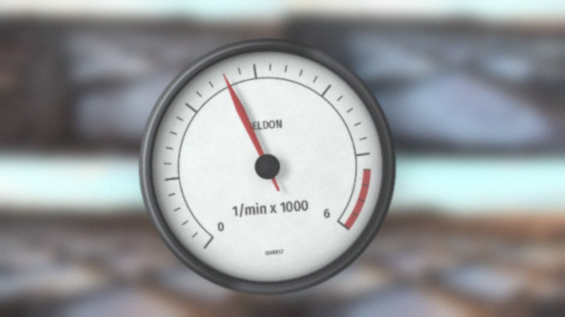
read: 2600 rpm
